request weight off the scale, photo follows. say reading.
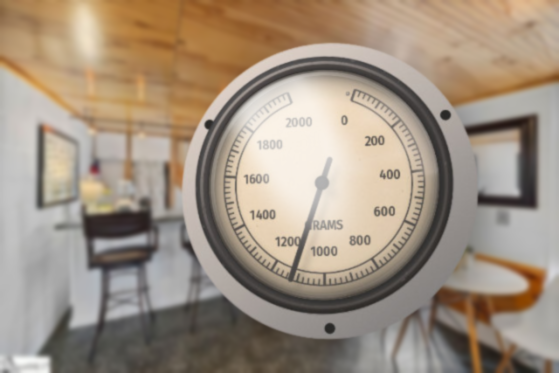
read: 1120 g
